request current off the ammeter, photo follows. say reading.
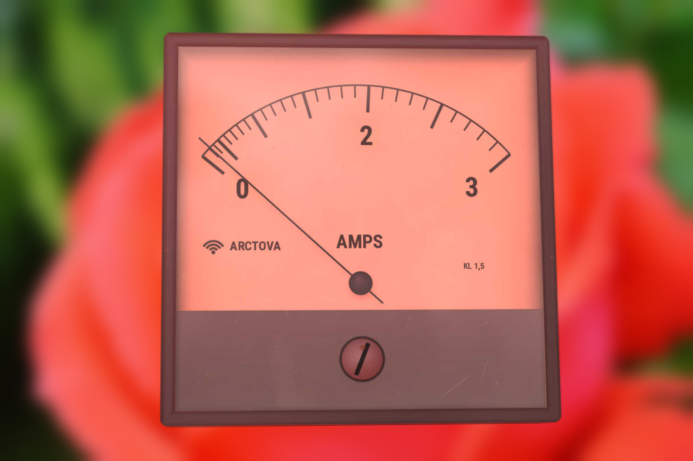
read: 0.3 A
